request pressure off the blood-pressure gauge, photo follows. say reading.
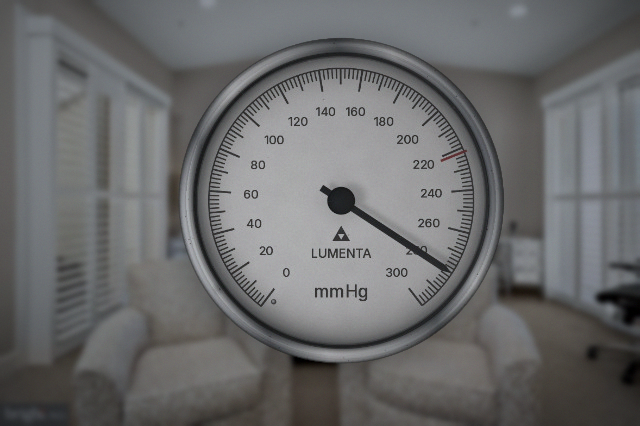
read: 280 mmHg
